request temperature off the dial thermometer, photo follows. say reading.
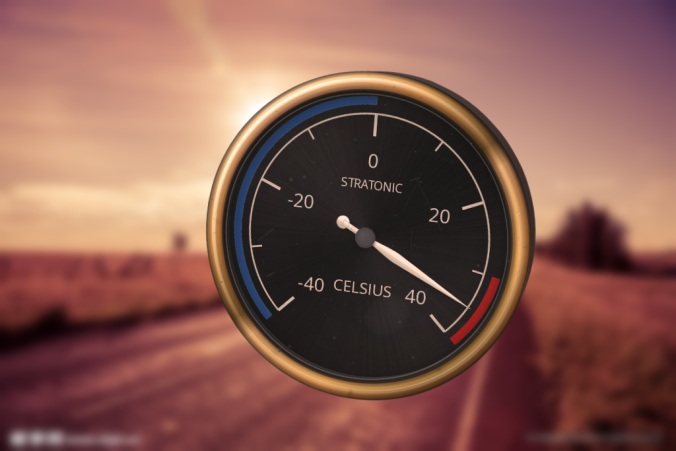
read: 35 °C
